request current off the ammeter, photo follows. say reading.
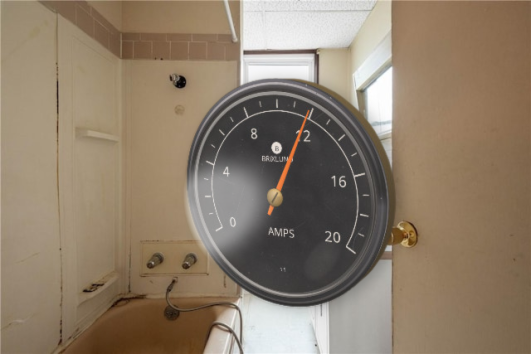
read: 12 A
